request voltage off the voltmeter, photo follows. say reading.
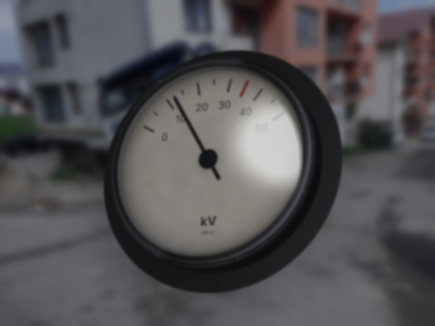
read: 12.5 kV
